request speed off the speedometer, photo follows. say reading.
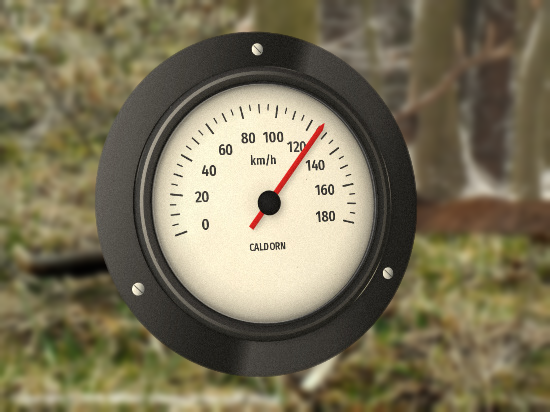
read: 125 km/h
